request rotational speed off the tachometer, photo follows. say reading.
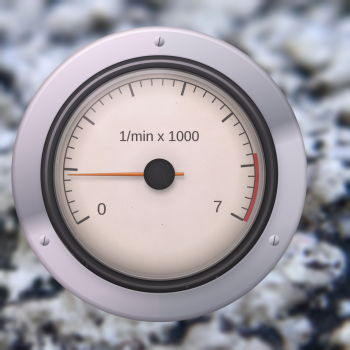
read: 900 rpm
